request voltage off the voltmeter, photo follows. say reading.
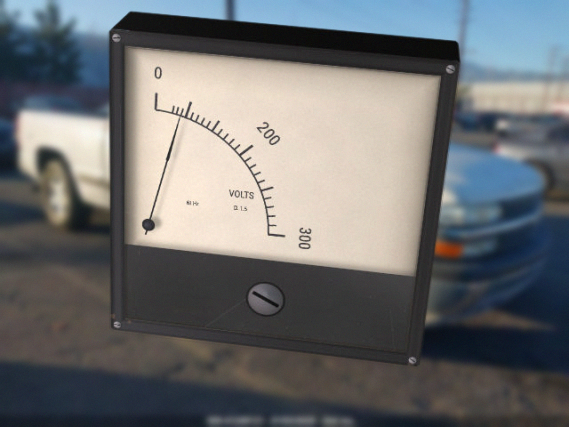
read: 90 V
